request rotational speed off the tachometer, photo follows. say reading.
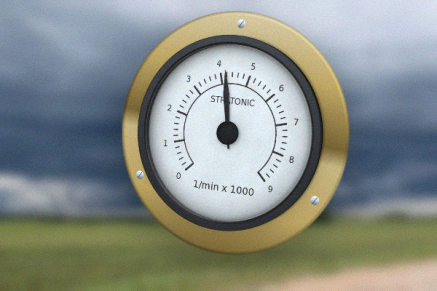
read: 4200 rpm
